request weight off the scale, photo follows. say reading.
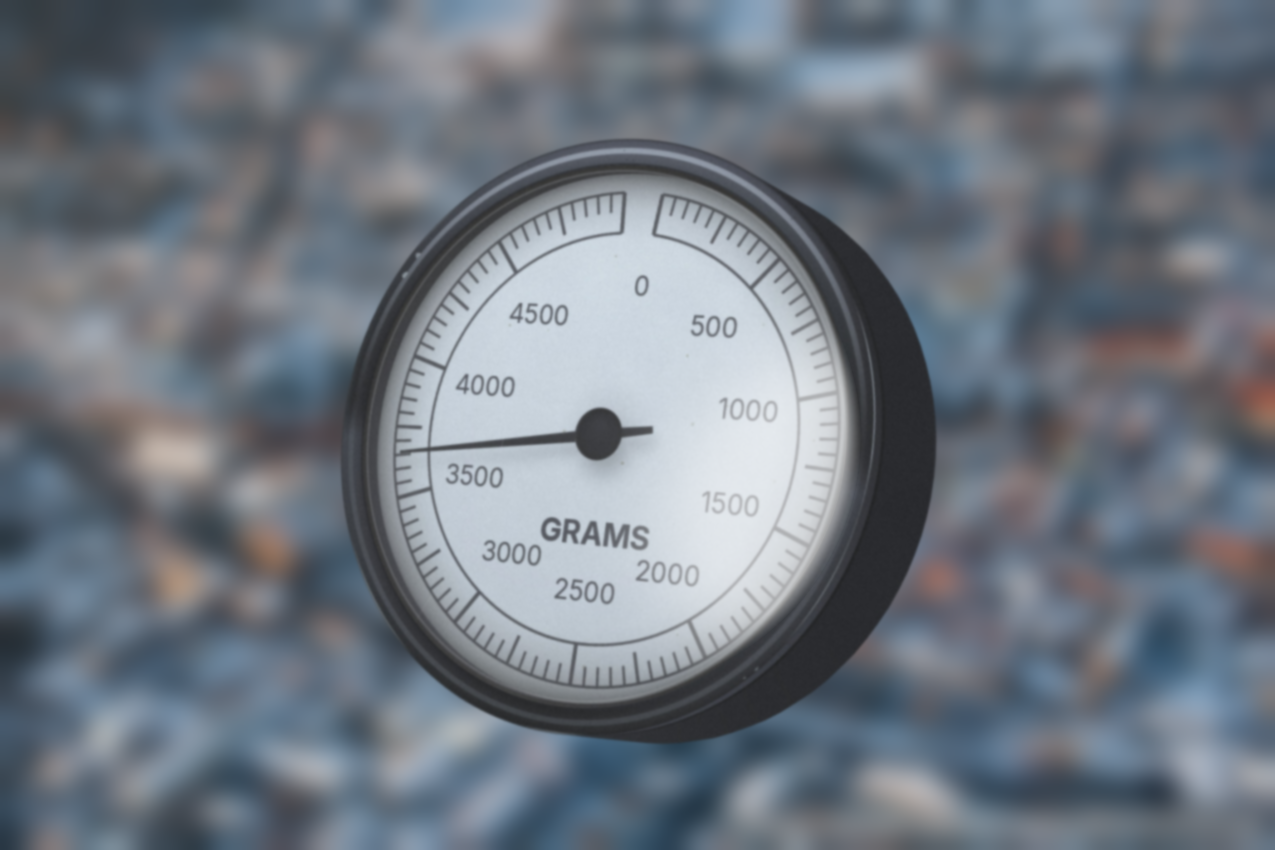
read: 3650 g
